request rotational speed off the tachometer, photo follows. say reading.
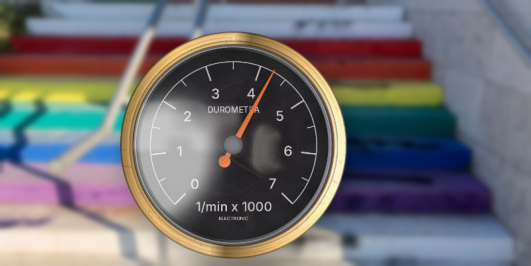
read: 4250 rpm
